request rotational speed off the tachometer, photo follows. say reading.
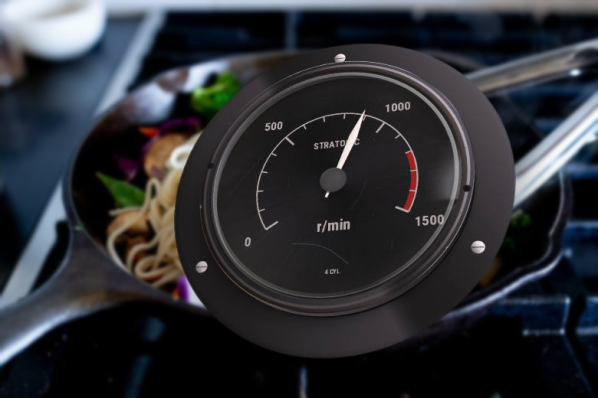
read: 900 rpm
